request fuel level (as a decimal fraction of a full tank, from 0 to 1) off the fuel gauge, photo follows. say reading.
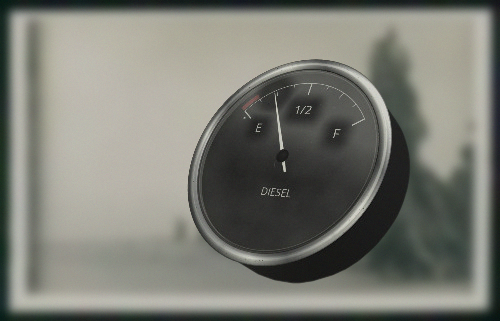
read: 0.25
